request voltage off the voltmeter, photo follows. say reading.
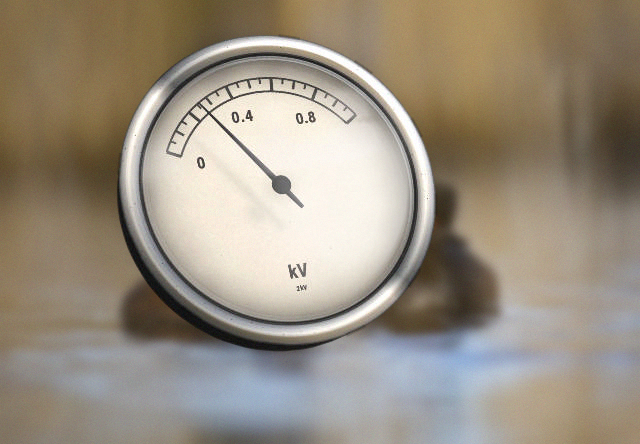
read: 0.25 kV
